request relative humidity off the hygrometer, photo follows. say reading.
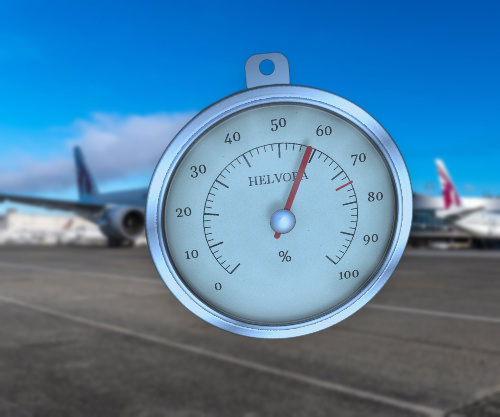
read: 58 %
